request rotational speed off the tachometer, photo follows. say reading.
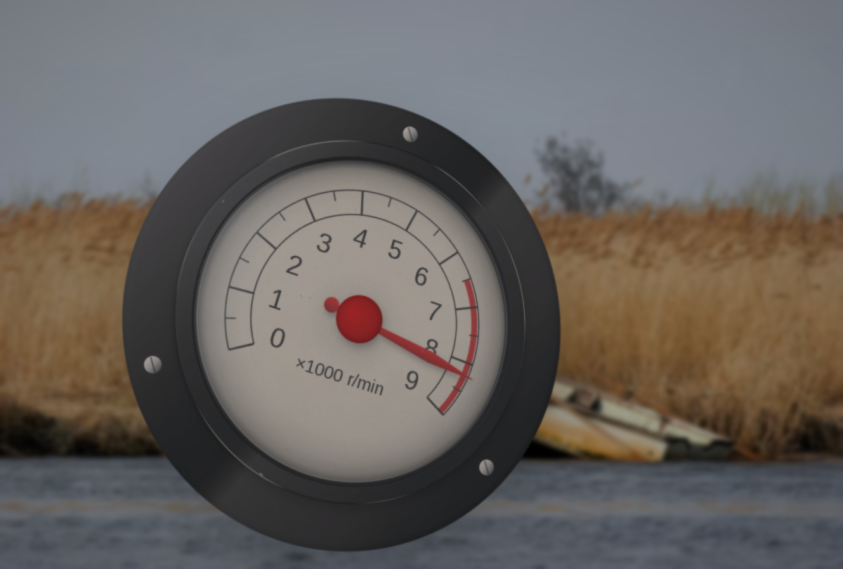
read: 8250 rpm
